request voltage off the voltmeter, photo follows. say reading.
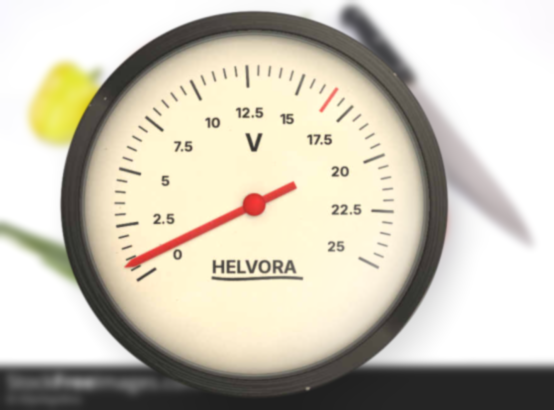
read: 0.75 V
